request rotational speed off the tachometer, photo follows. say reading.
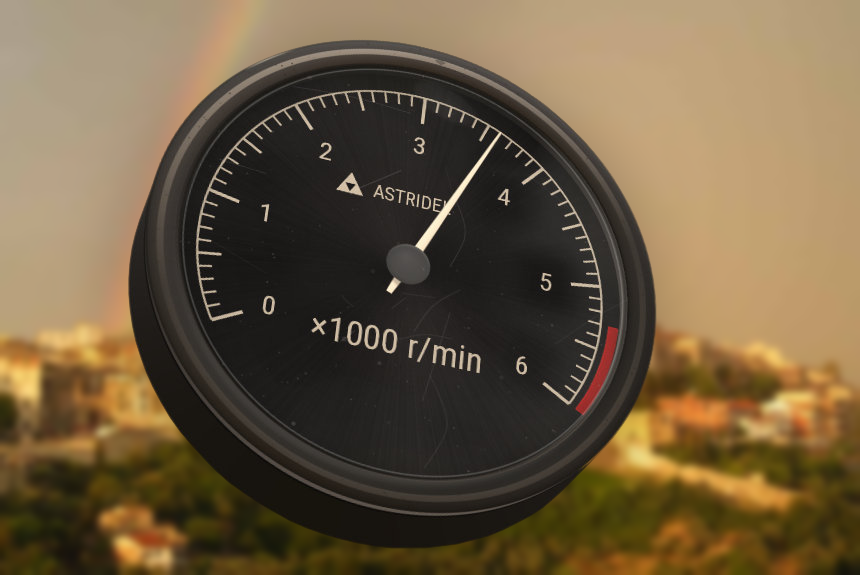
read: 3600 rpm
